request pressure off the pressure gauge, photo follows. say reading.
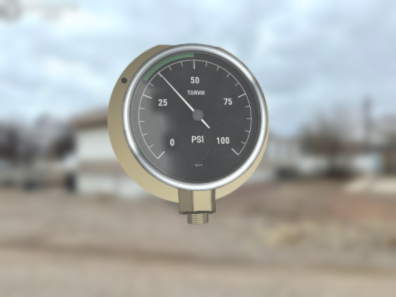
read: 35 psi
